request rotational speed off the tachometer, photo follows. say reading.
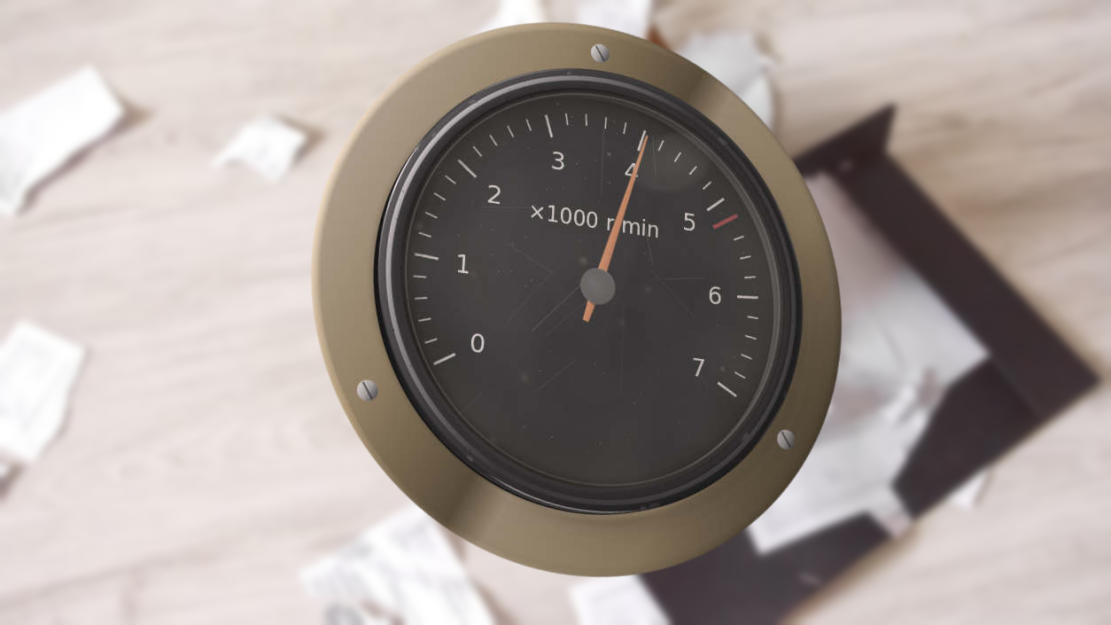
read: 4000 rpm
